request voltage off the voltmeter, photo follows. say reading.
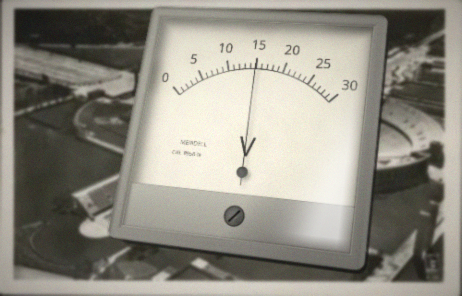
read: 15 V
